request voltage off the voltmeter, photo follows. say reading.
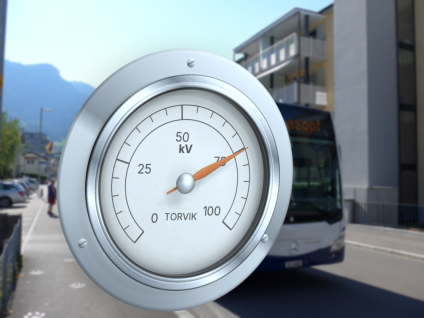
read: 75 kV
